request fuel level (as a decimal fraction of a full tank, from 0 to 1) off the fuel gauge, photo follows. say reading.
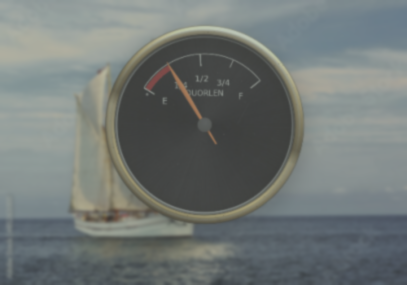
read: 0.25
